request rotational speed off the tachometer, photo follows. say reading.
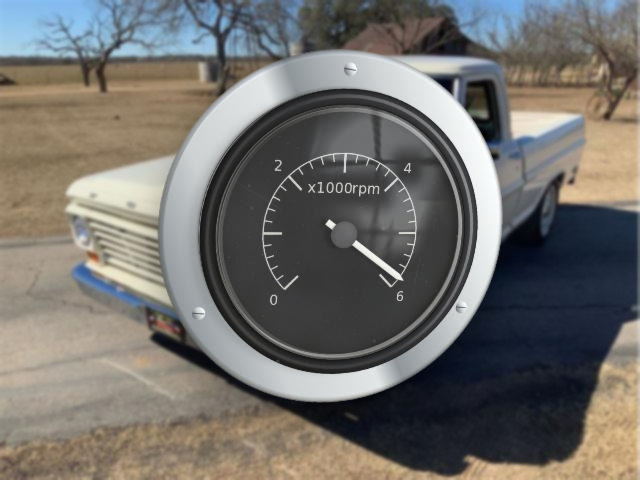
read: 5800 rpm
